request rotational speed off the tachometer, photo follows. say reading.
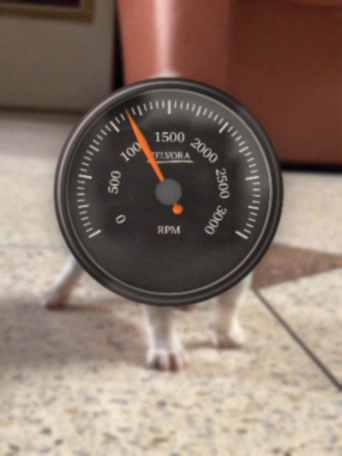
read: 1150 rpm
